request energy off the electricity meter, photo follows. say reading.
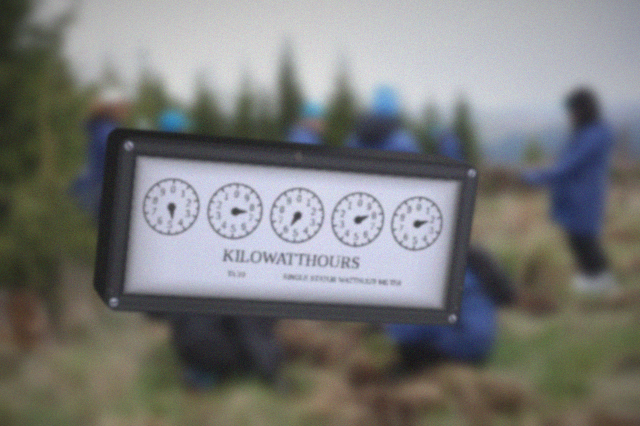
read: 47582 kWh
